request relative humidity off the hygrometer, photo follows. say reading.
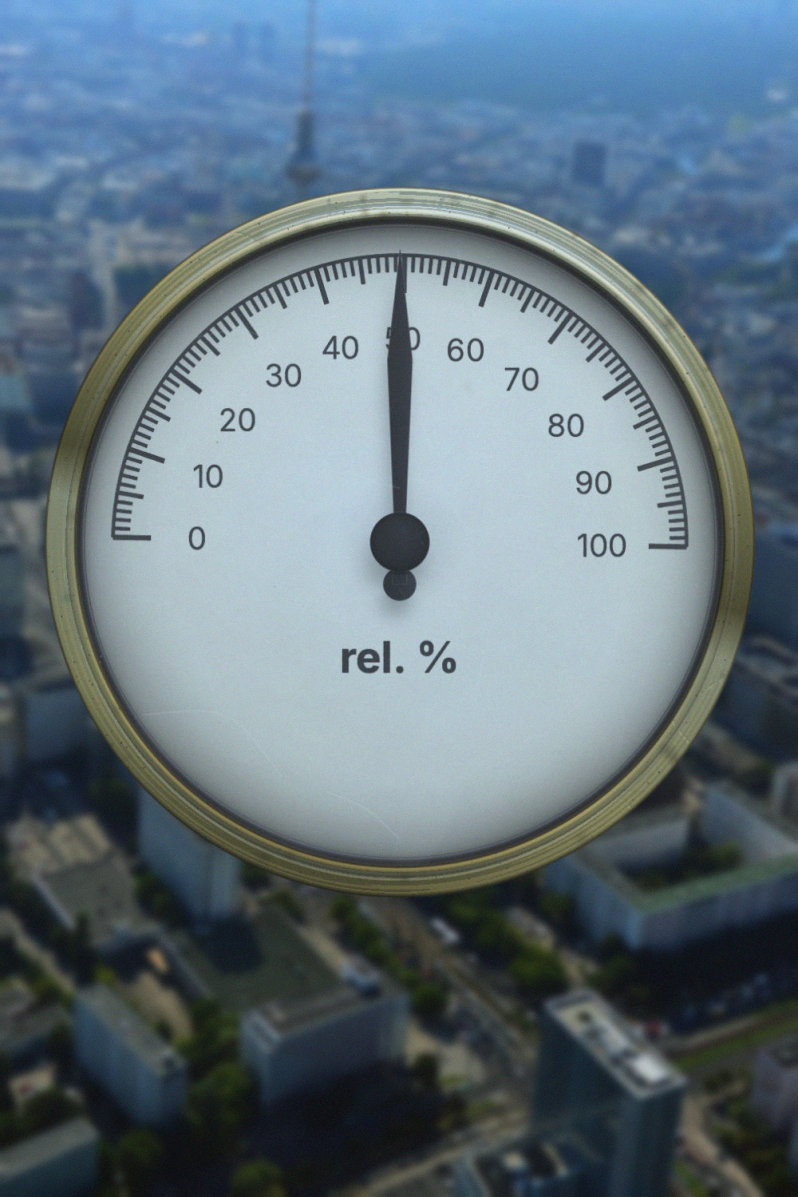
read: 49.5 %
